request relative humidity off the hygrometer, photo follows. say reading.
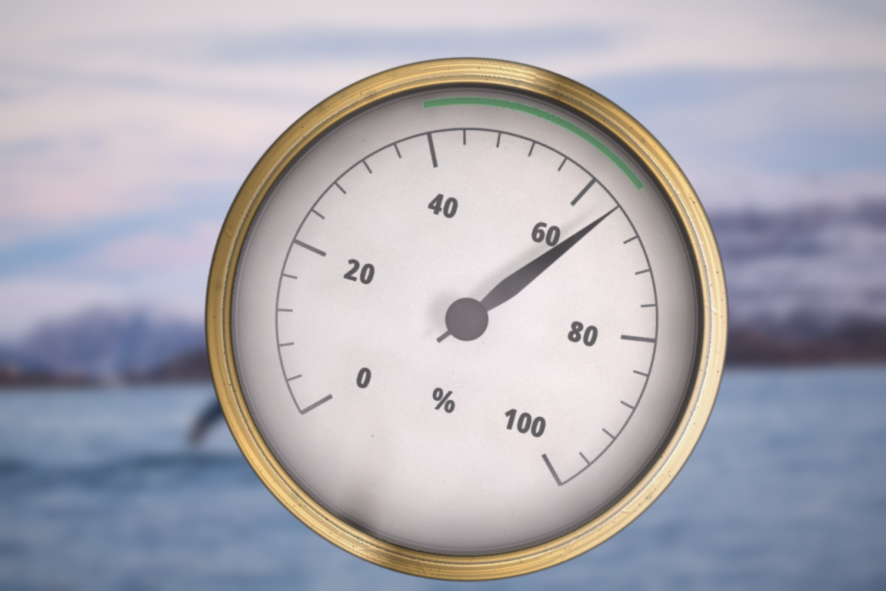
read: 64 %
